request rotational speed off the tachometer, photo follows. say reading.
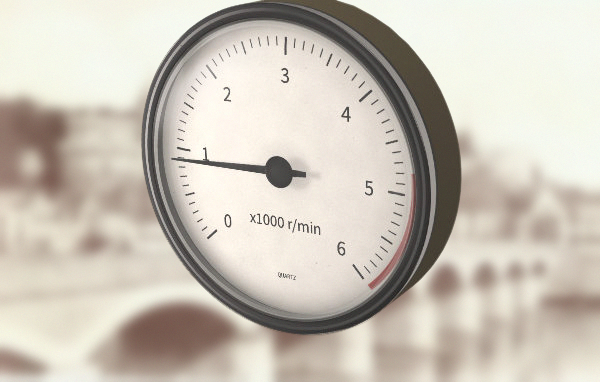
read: 900 rpm
